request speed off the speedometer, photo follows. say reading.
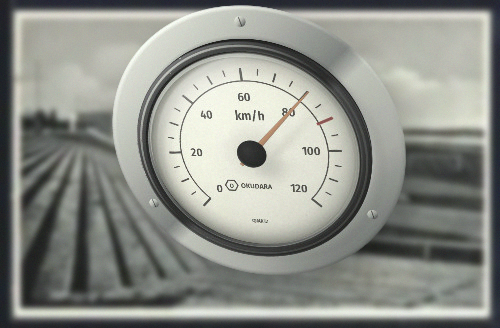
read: 80 km/h
